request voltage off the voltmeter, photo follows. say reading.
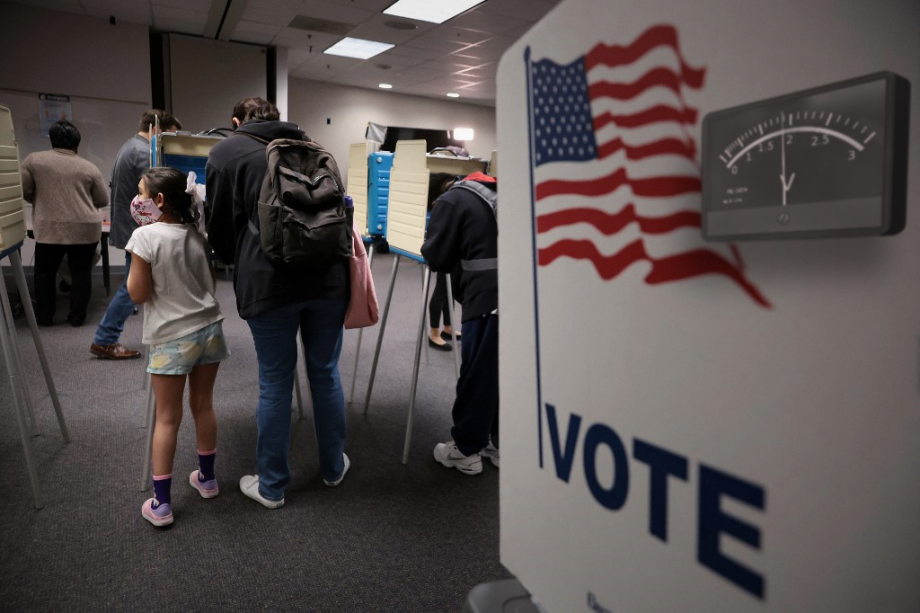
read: 1.9 V
